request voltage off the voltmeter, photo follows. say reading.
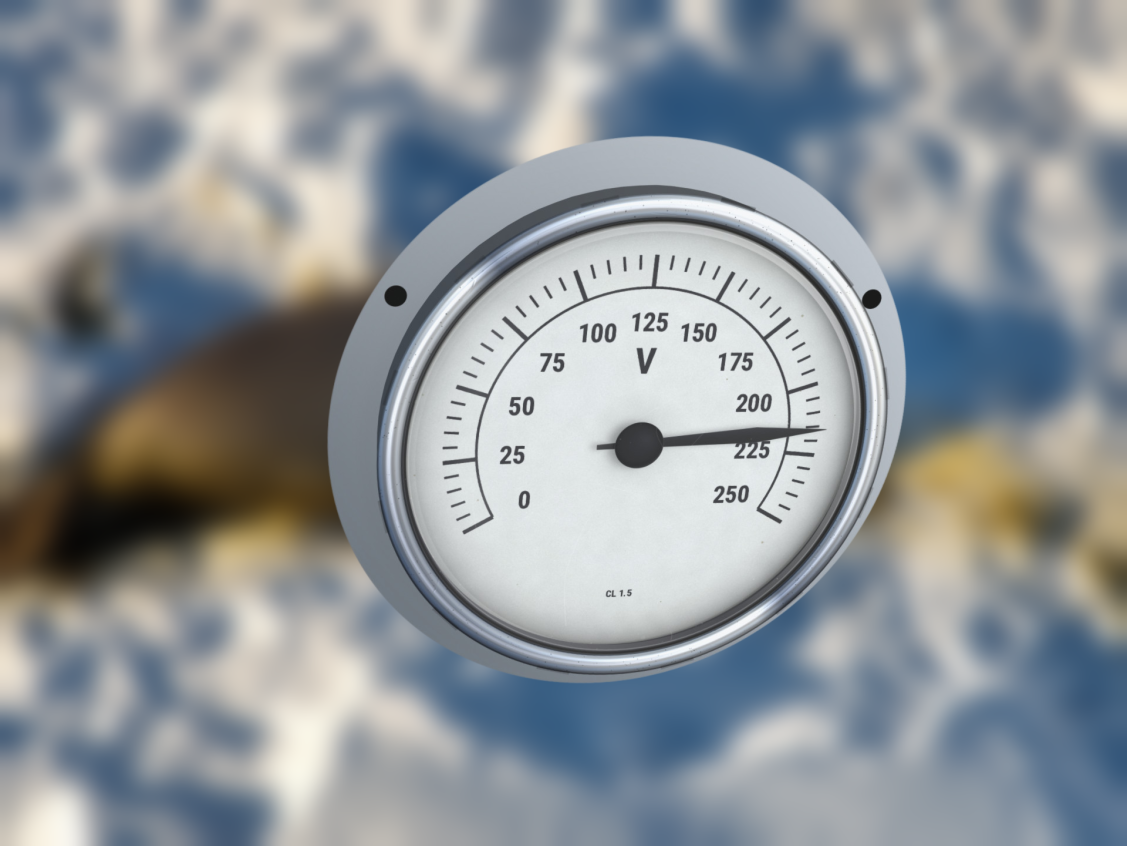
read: 215 V
